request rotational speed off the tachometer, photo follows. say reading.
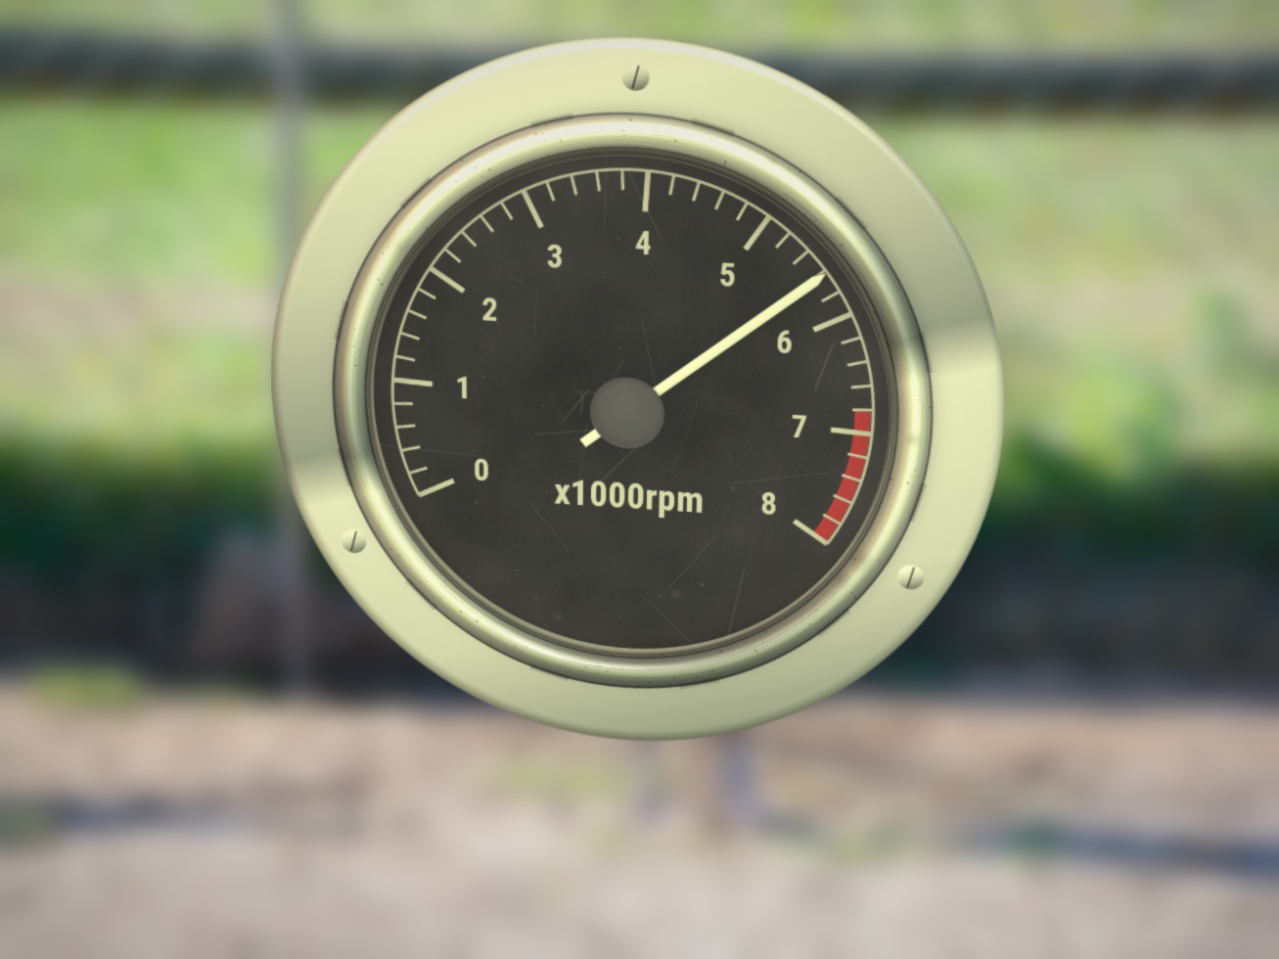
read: 5600 rpm
